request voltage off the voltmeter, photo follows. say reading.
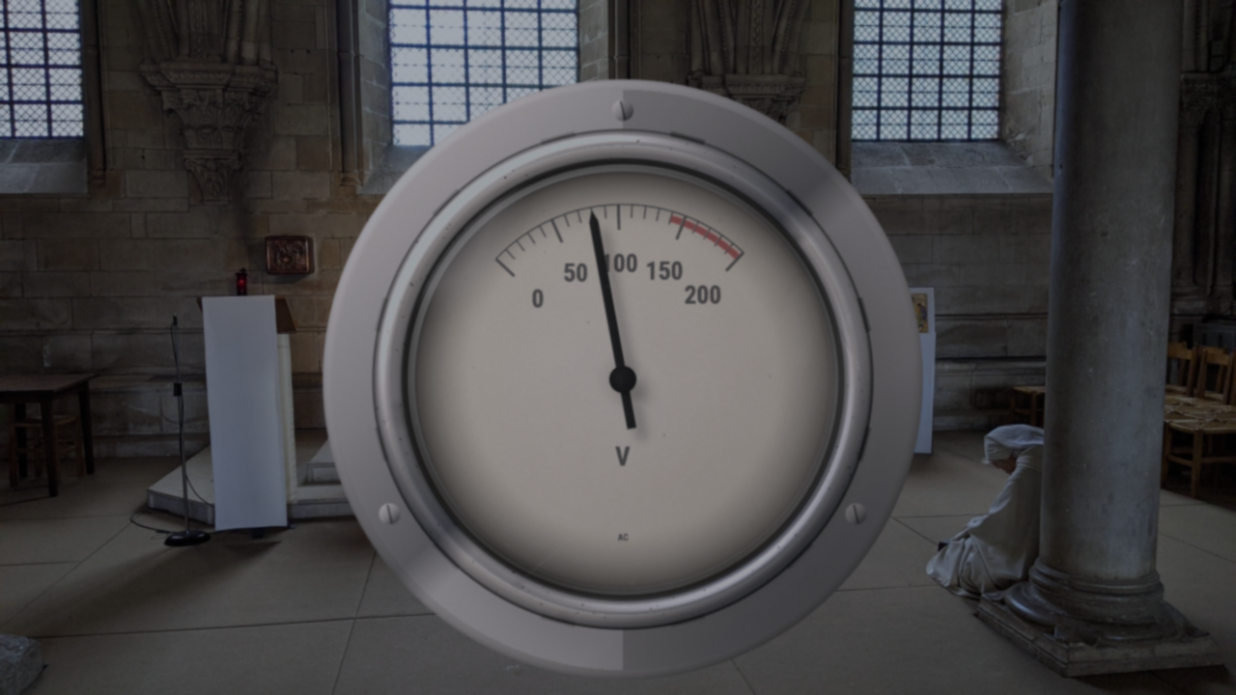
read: 80 V
